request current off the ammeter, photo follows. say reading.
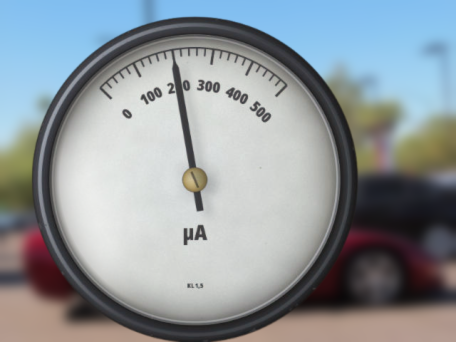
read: 200 µA
